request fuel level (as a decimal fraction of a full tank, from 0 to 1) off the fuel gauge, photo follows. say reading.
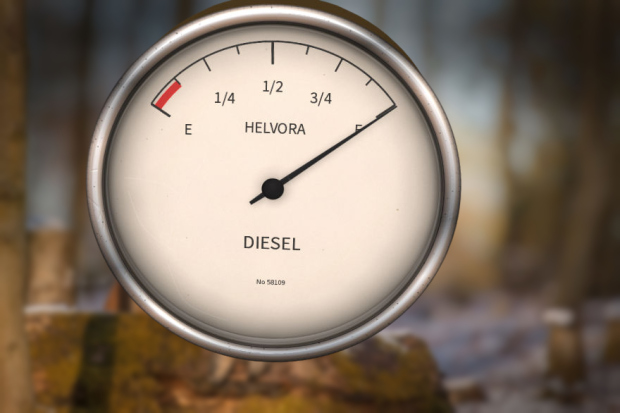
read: 1
